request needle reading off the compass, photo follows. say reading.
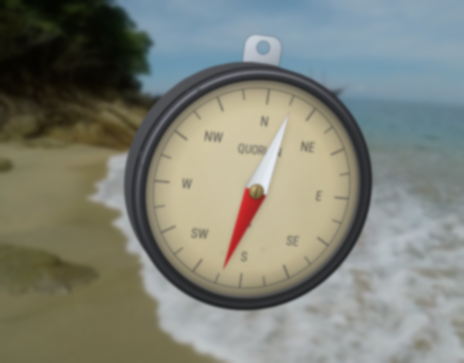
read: 195 °
